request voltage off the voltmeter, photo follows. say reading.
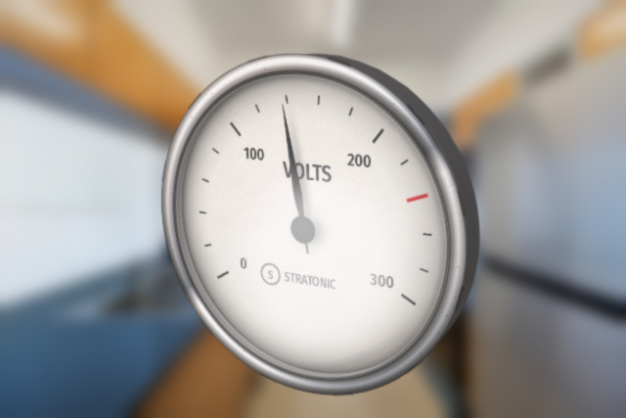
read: 140 V
